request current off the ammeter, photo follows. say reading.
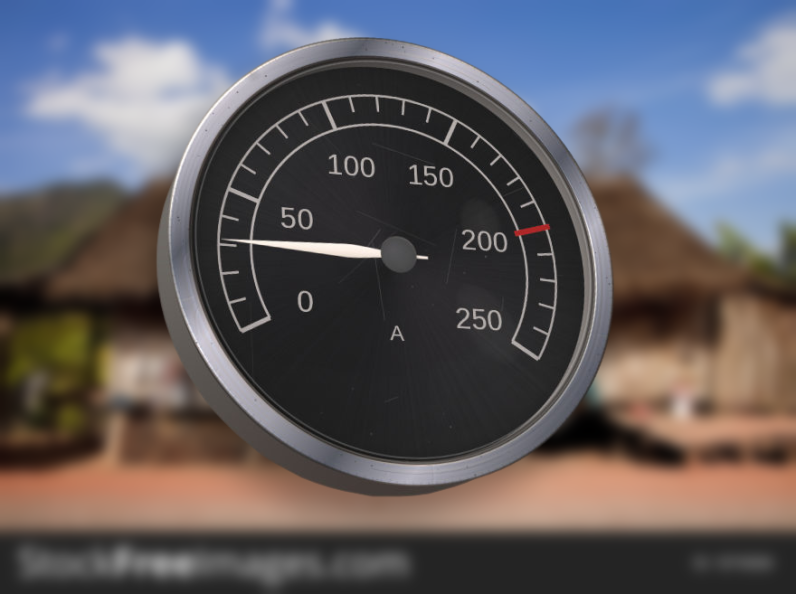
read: 30 A
